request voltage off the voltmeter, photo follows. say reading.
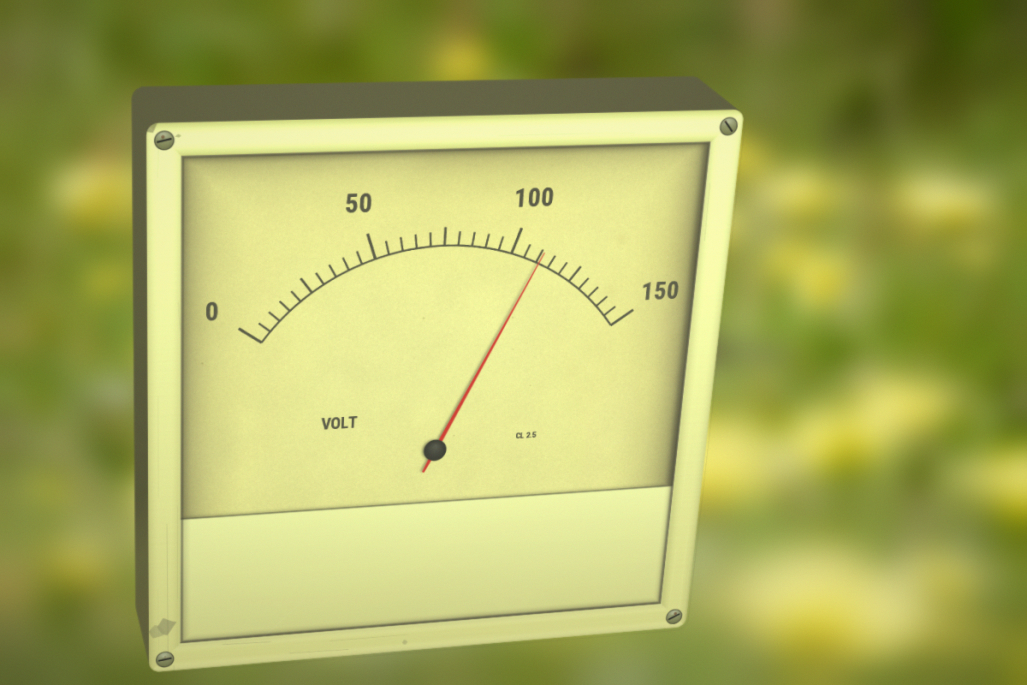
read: 110 V
